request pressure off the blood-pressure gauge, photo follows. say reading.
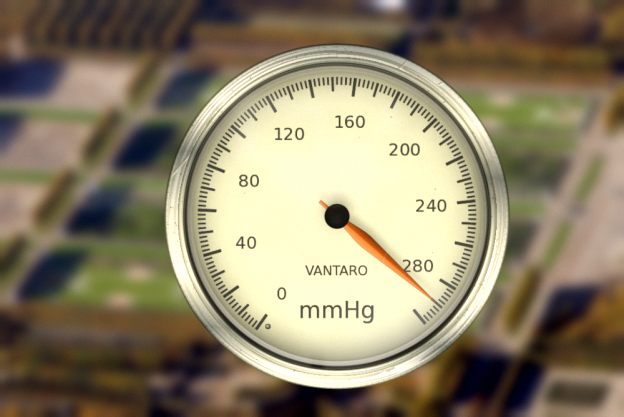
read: 290 mmHg
